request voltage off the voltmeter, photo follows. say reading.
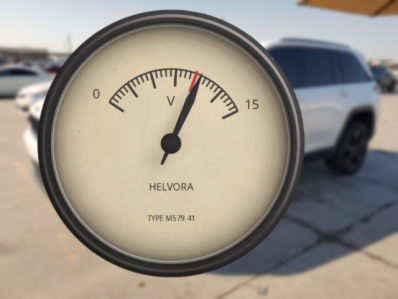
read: 10 V
